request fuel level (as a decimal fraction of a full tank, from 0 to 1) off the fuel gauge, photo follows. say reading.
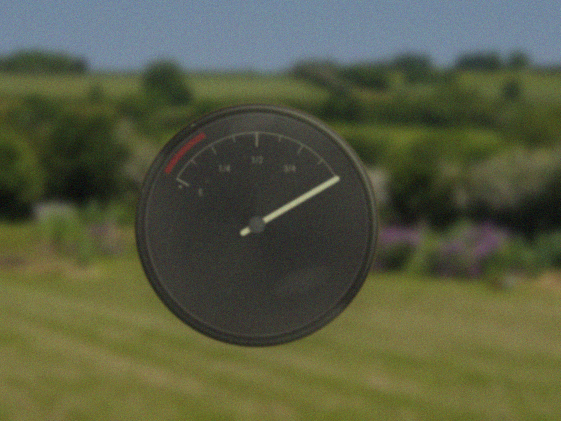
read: 1
